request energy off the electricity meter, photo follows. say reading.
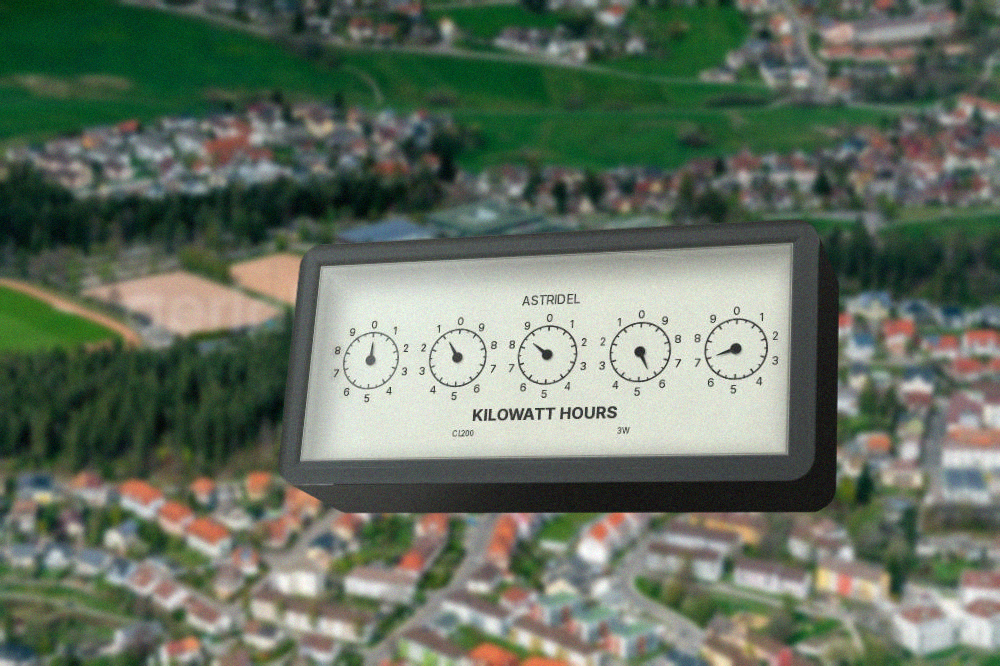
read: 857 kWh
